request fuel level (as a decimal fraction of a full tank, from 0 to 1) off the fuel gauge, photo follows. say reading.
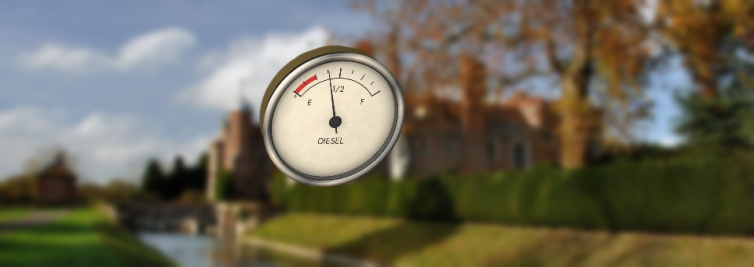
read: 0.375
